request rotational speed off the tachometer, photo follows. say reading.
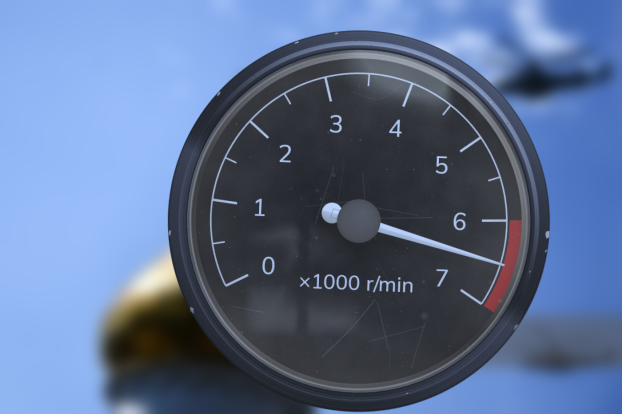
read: 6500 rpm
